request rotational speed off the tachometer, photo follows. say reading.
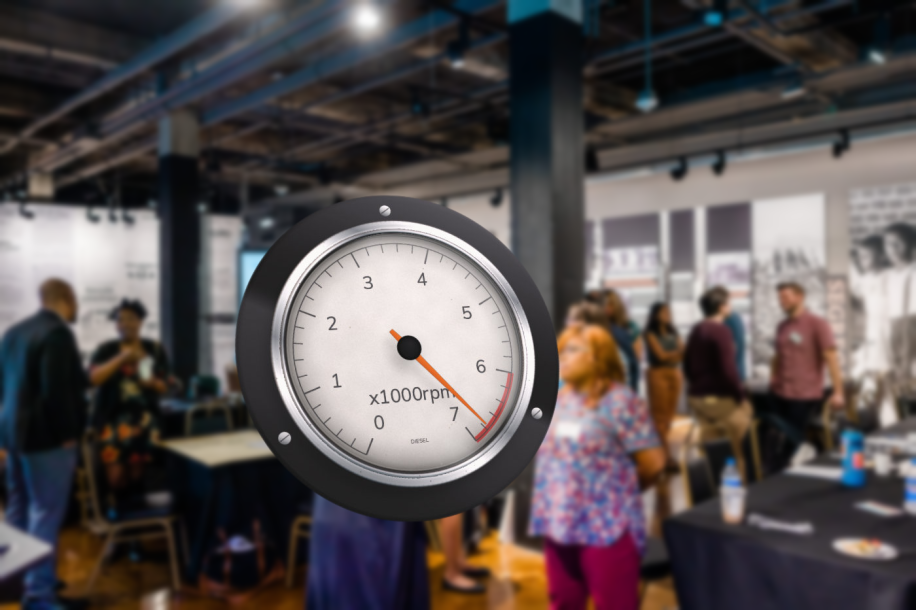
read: 6800 rpm
